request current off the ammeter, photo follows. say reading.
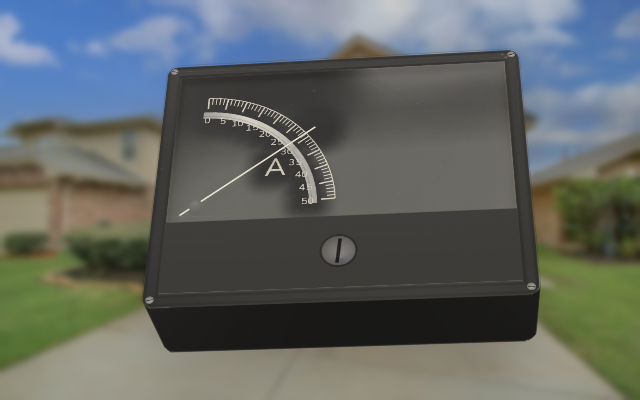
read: 30 A
